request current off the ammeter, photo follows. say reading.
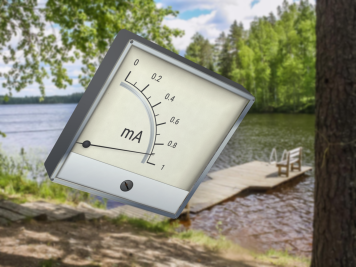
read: 0.9 mA
